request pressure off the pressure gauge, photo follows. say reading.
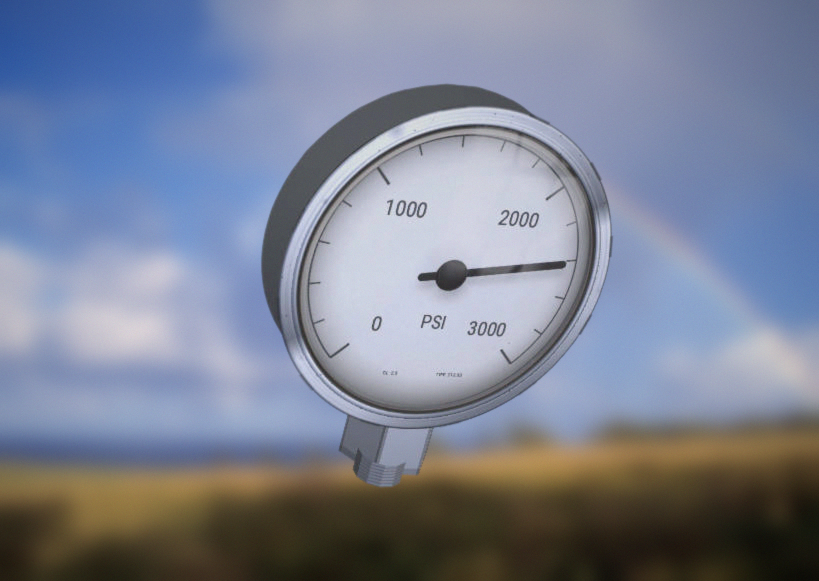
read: 2400 psi
